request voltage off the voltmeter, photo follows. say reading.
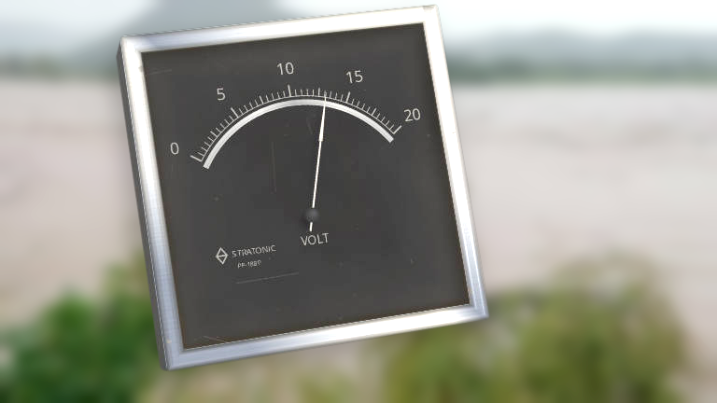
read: 13 V
